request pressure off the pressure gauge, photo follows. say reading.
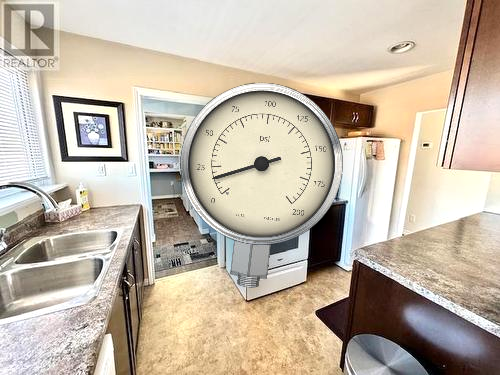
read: 15 psi
